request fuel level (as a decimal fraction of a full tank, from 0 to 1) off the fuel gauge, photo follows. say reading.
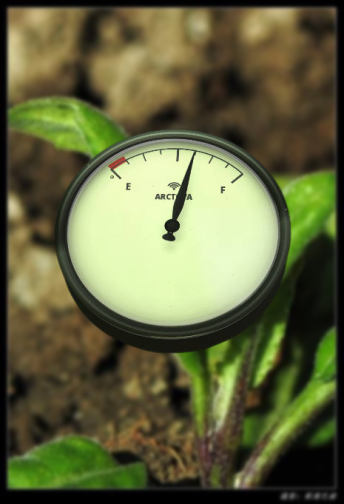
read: 0.625
